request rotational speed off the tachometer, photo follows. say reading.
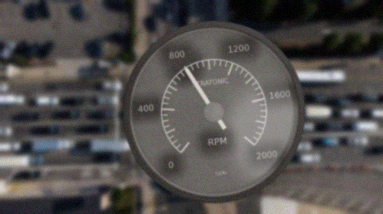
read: 800 rpm
